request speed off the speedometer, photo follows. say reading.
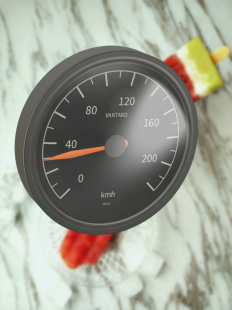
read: 30 km/h
